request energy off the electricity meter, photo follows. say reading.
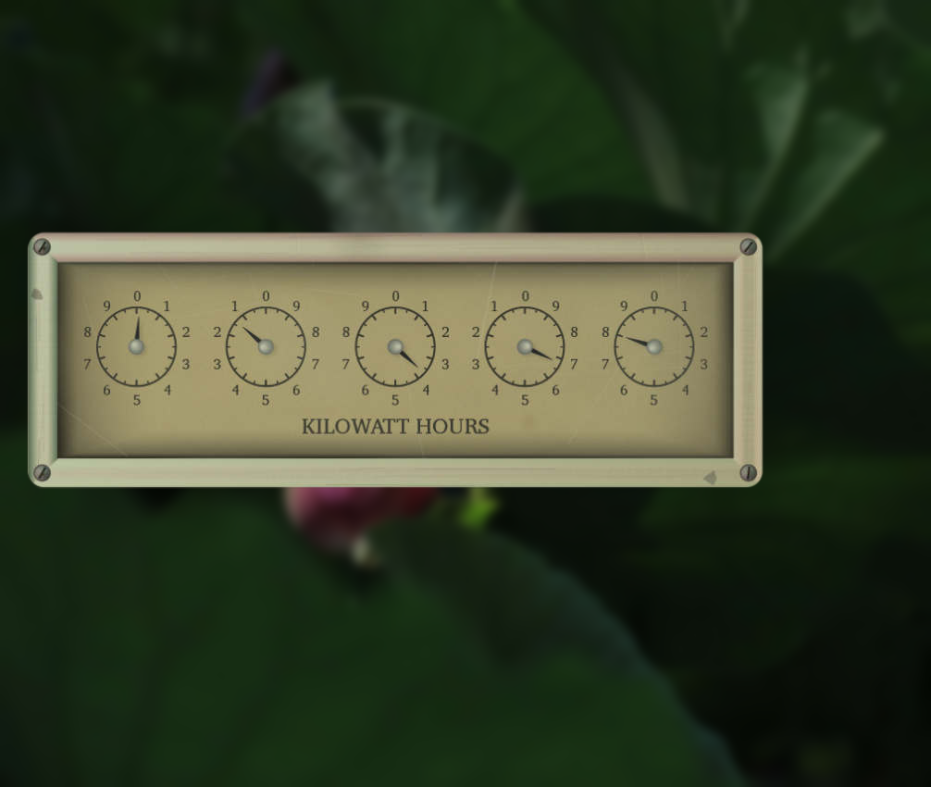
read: 1368 kWh
